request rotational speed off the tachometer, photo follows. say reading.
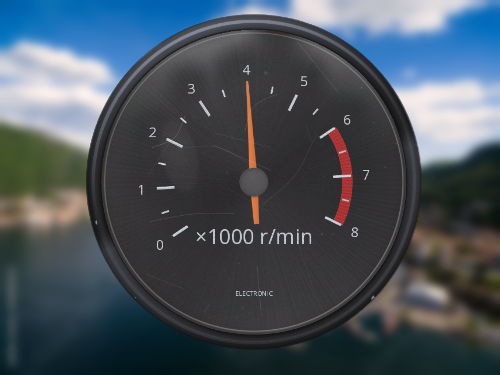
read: 4000 rpm
